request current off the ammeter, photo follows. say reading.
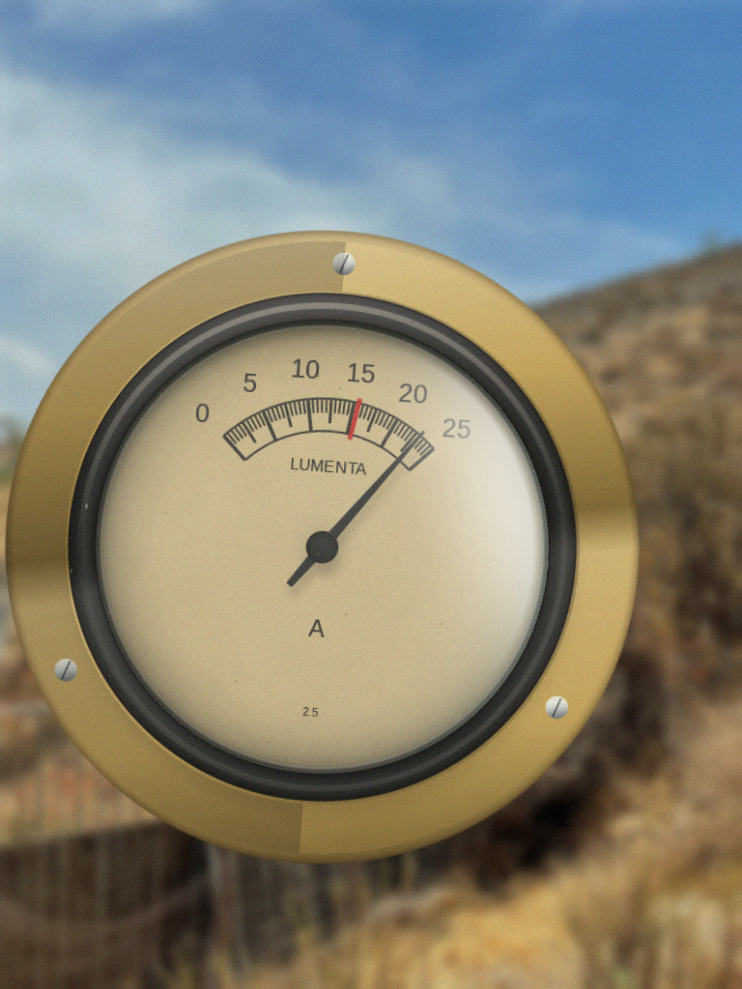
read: 23 A
